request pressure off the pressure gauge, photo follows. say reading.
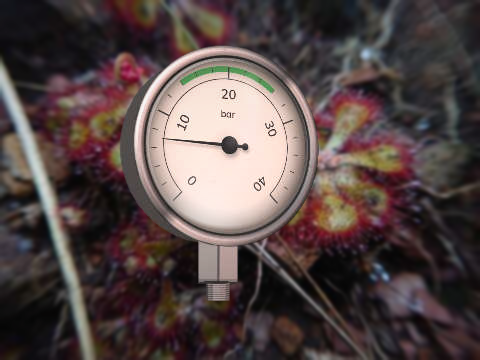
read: 7 bar
